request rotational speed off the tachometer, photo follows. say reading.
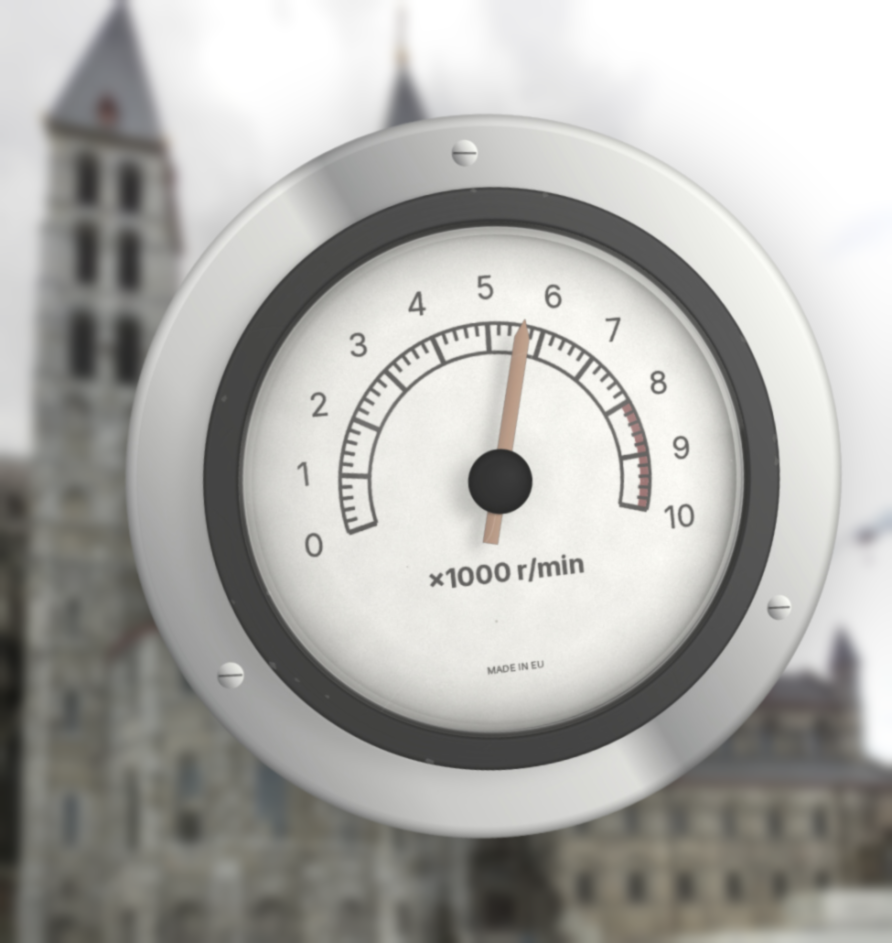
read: 5600 rpm
